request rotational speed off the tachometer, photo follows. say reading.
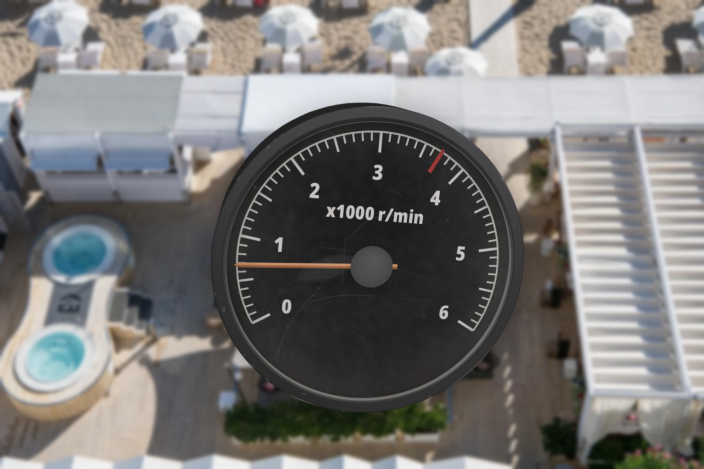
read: 700 rpm
